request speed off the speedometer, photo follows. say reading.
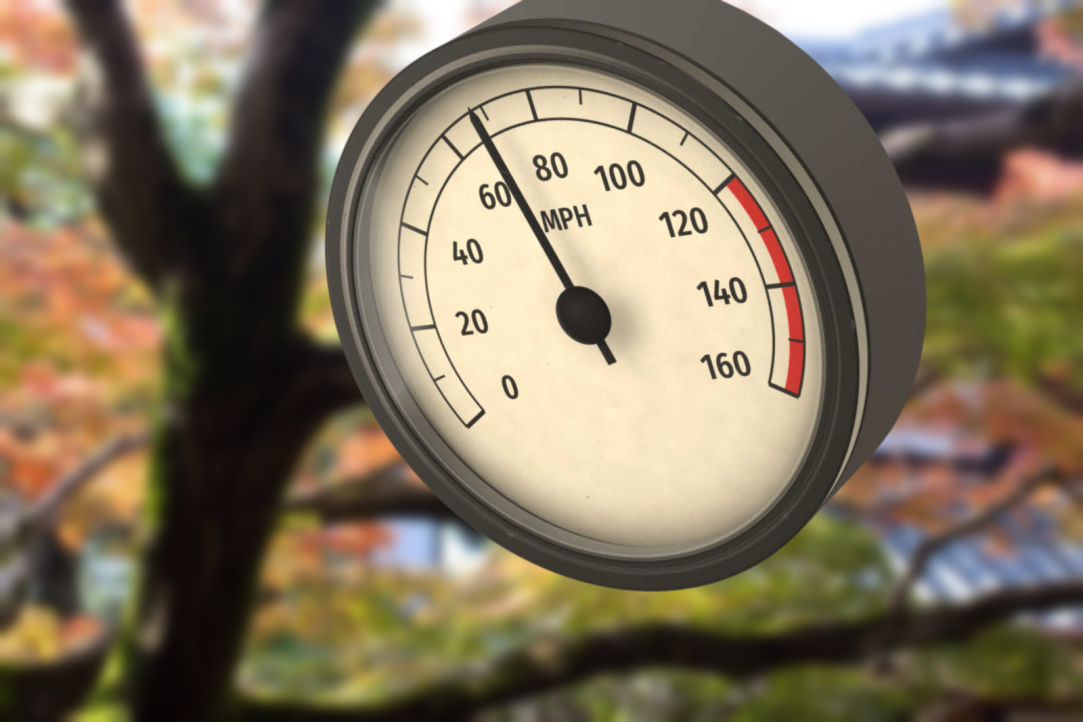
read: 70 mph
